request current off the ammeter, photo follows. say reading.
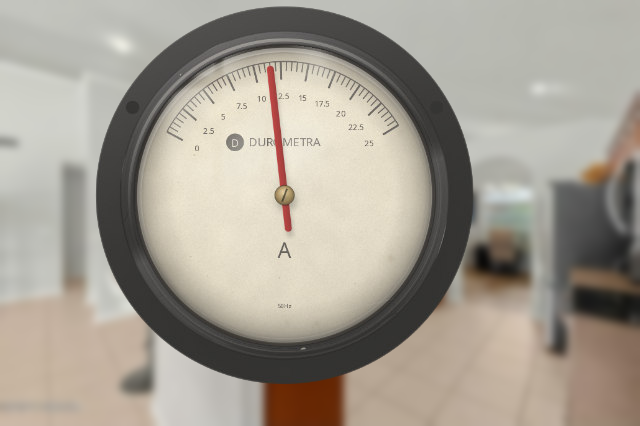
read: 11.5 A
